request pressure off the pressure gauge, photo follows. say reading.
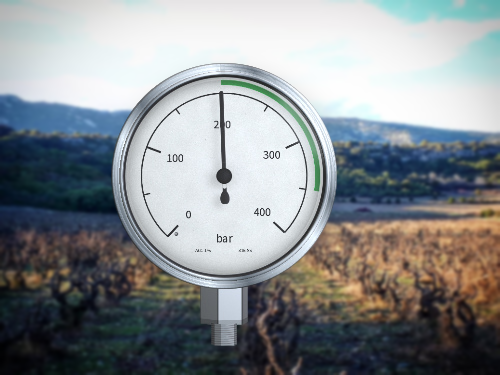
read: 200 bar
